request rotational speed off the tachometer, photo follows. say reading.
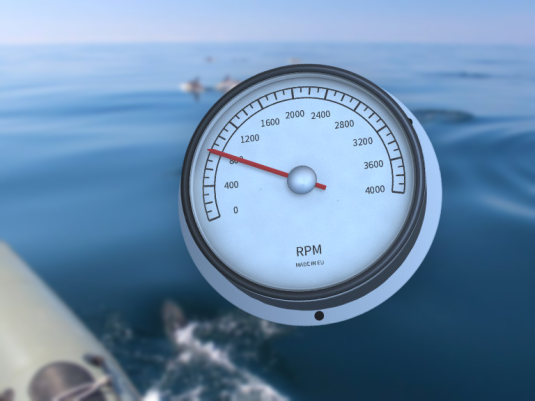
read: 800 rpm
